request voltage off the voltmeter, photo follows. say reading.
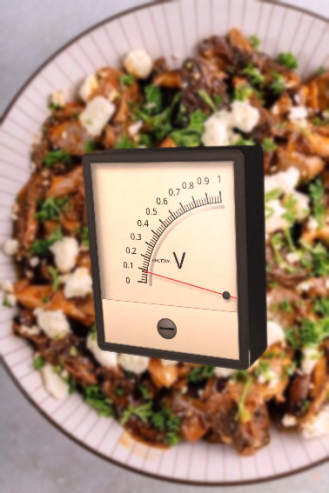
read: 0.1 V
